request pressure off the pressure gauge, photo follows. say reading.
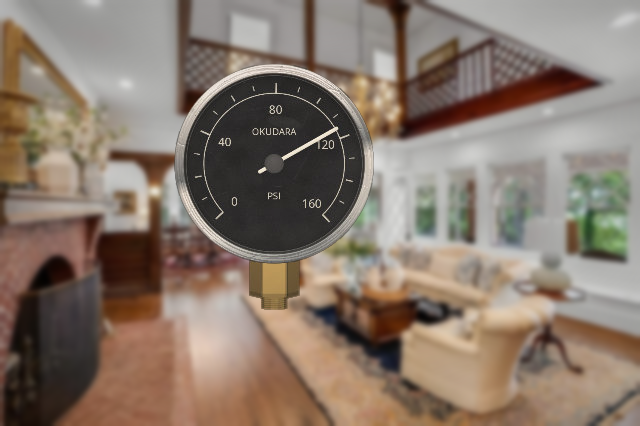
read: 115 psi
